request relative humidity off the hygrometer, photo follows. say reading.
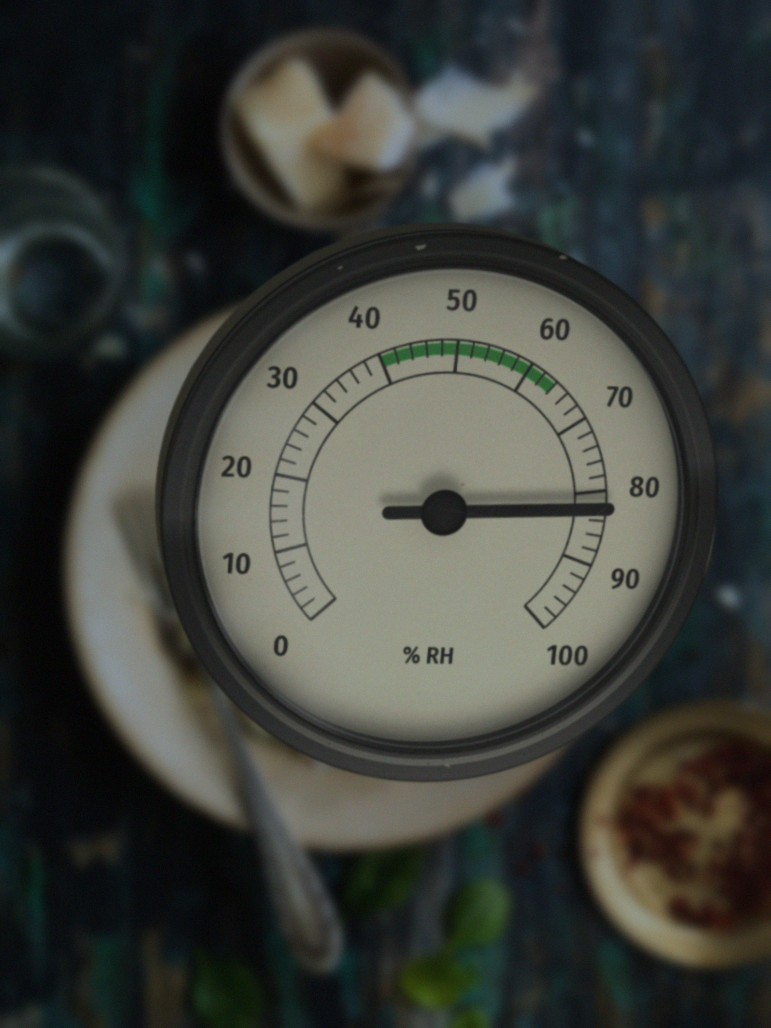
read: 82 %
